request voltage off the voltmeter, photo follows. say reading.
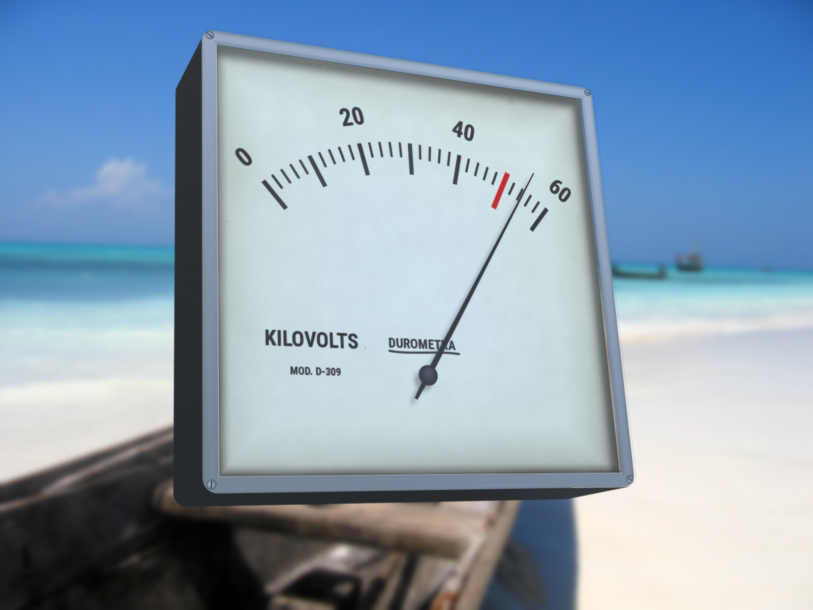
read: 54 kV
